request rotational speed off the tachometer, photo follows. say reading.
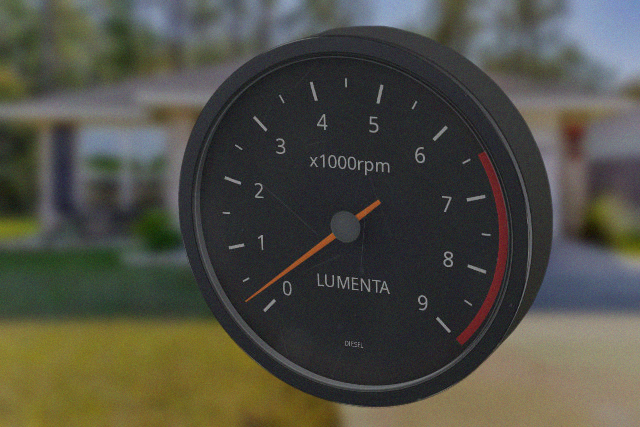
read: 250 rpm
